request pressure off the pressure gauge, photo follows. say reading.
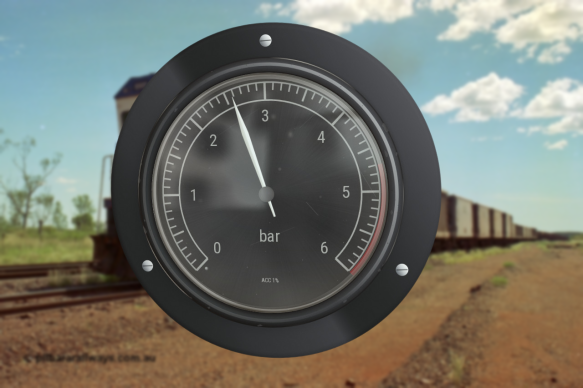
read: 2.6 bar
